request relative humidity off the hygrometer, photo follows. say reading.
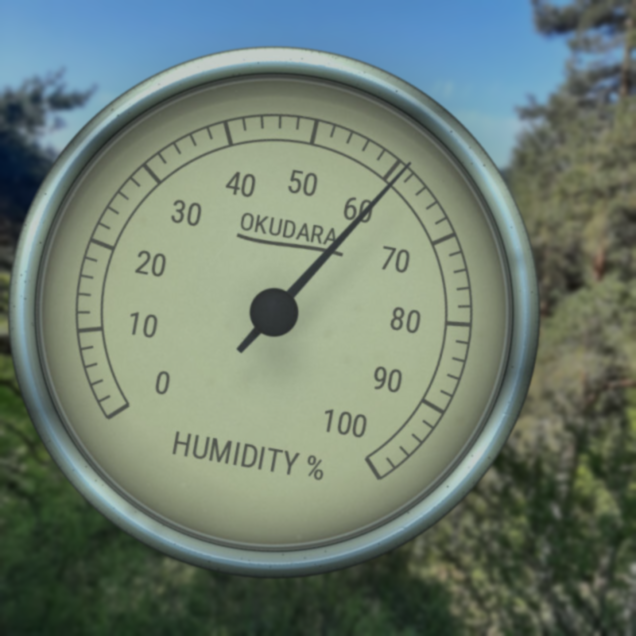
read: 61 %
